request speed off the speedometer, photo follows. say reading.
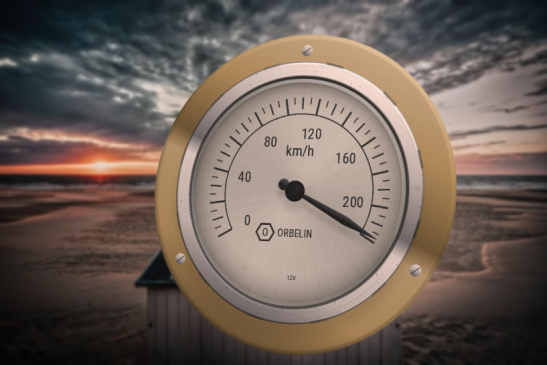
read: 217.5 km/h
